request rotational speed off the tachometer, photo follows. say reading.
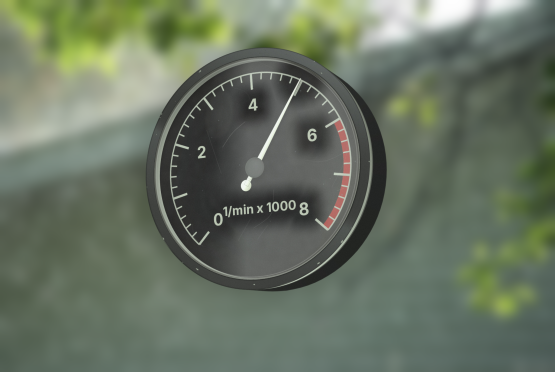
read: 5000 rpm
